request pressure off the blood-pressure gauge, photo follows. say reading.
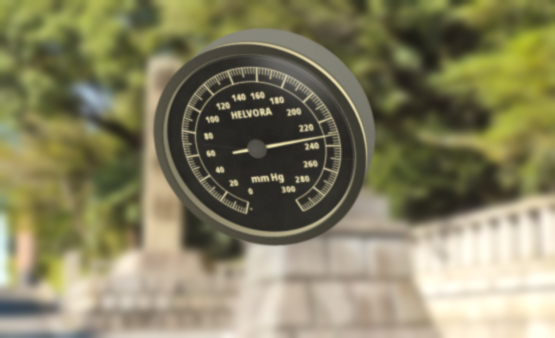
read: 230 mmHg
